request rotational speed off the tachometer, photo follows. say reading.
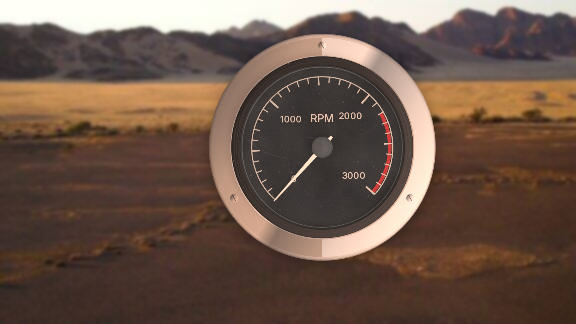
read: 0 rpm
